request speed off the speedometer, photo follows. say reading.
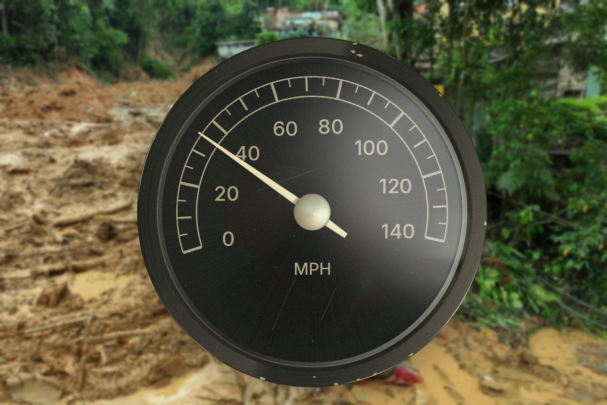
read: 35 mph
